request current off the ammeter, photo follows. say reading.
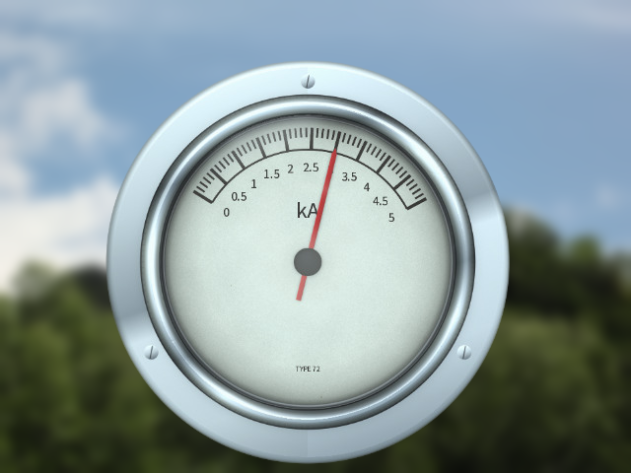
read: 3 kA
